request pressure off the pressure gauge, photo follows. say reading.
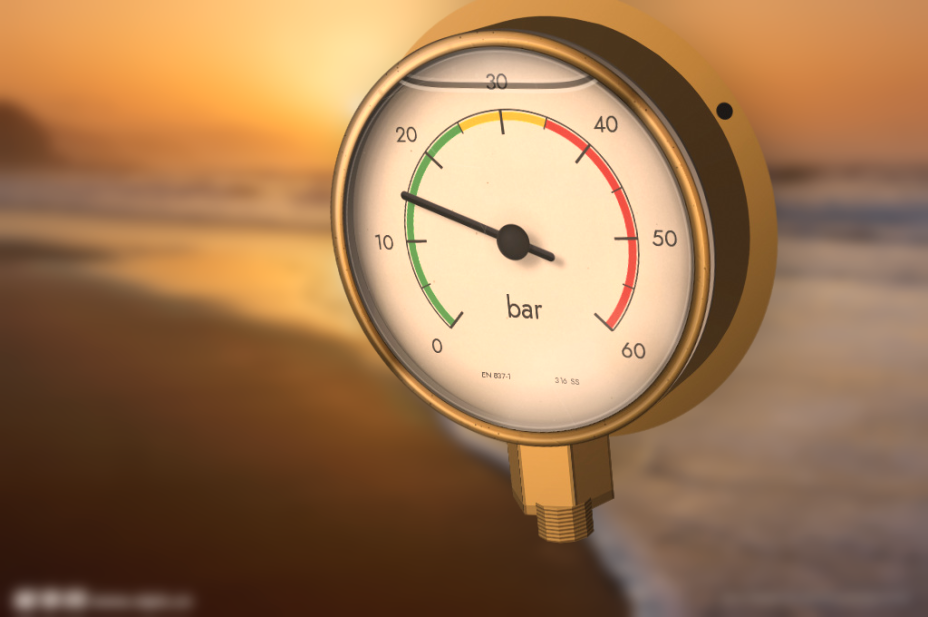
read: 15 bar
